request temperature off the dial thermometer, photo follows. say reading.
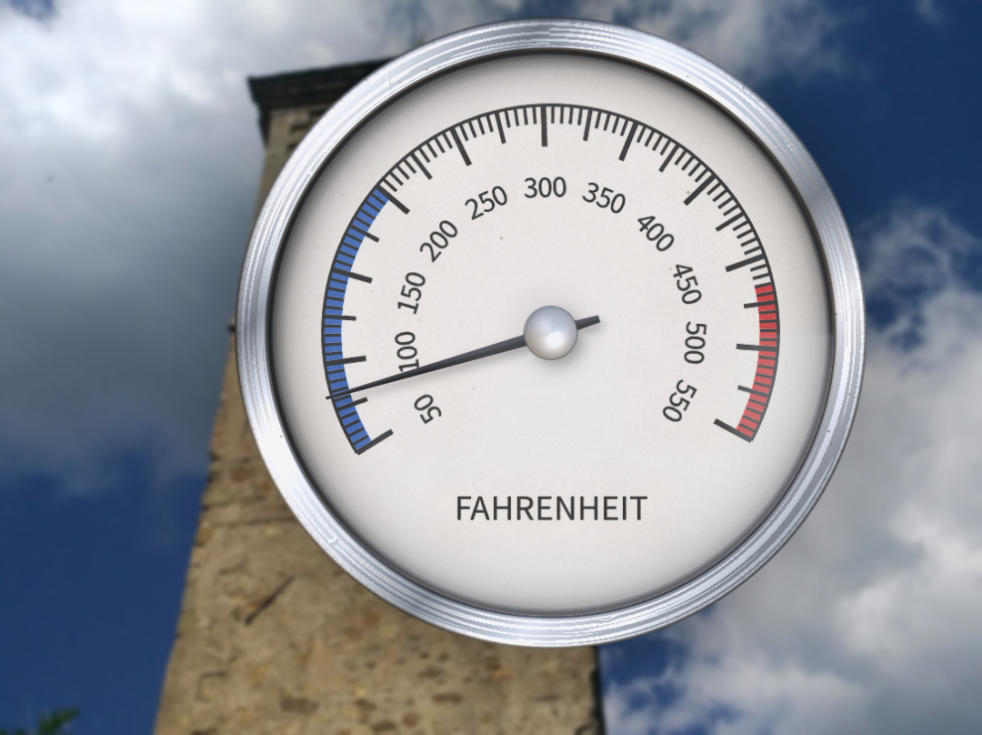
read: 82.5 °F
